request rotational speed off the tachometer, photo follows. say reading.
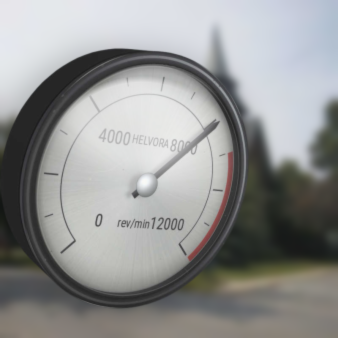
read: 8000 rpm
